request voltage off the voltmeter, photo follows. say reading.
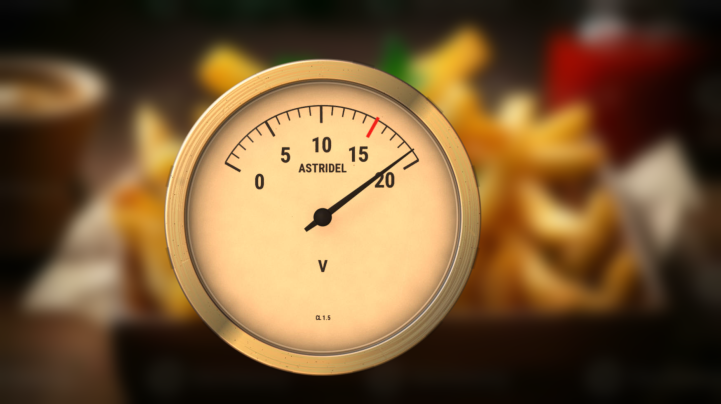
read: 19 V
